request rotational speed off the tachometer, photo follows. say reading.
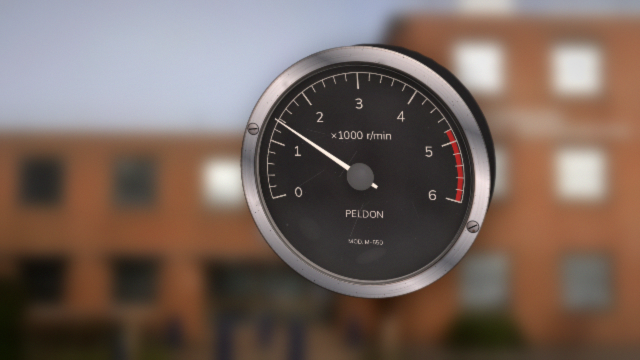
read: 1400 rpm
